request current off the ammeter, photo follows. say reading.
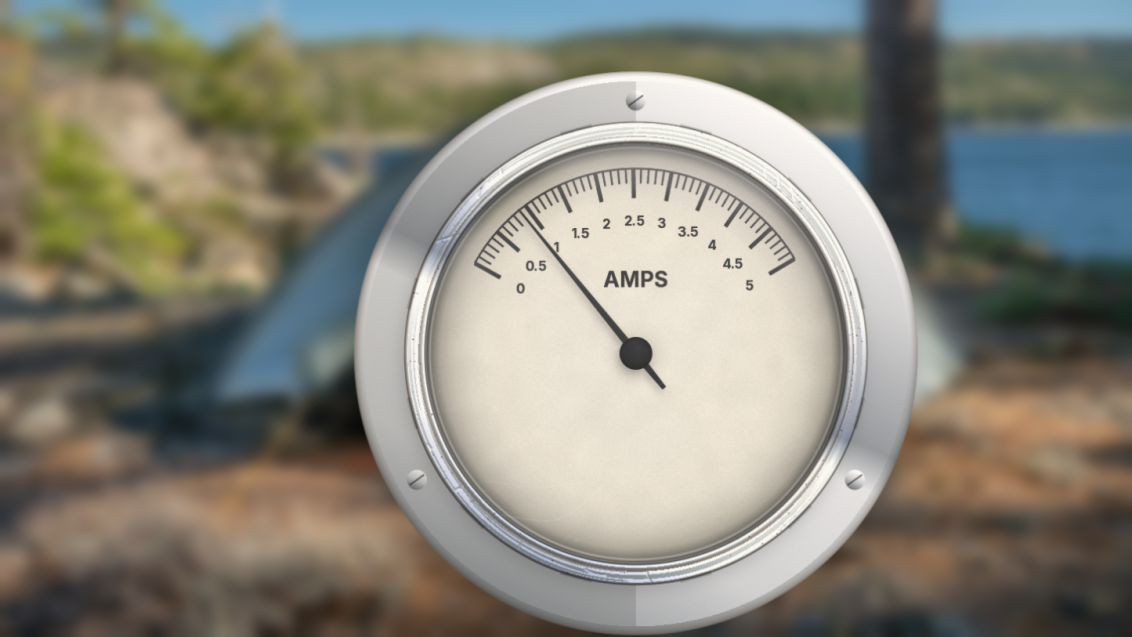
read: 0.9 A
